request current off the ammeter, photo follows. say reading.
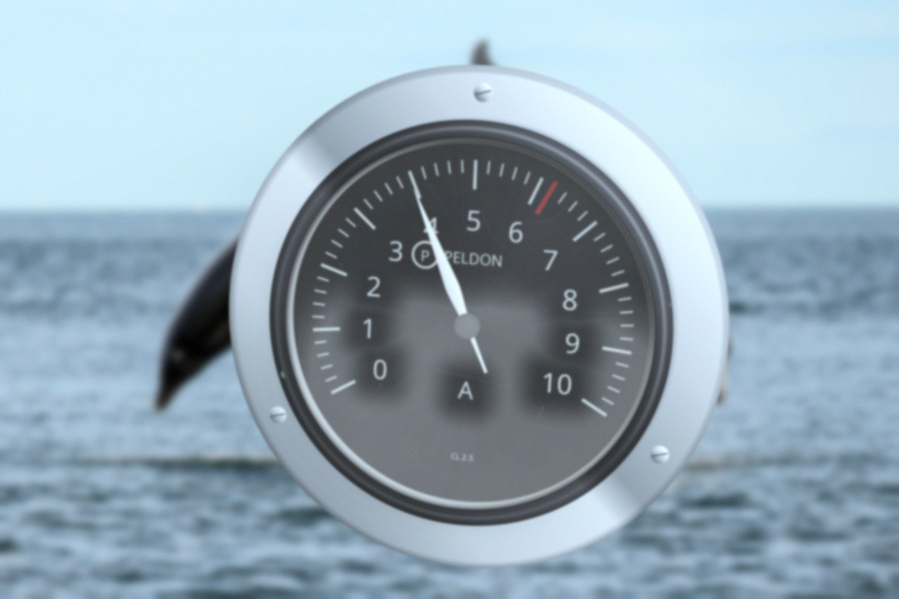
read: 4 A
